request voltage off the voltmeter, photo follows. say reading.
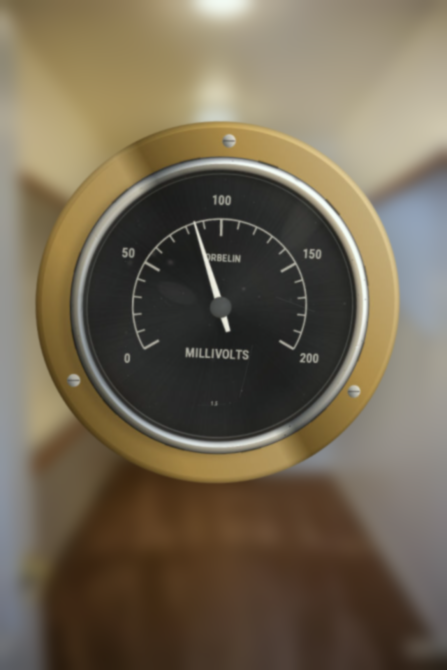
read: 85 mV
